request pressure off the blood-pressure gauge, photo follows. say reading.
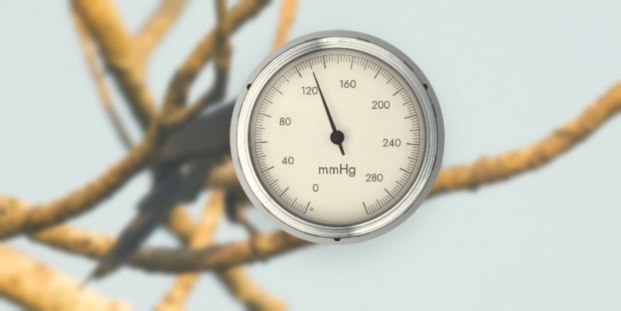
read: 130 mmHg
